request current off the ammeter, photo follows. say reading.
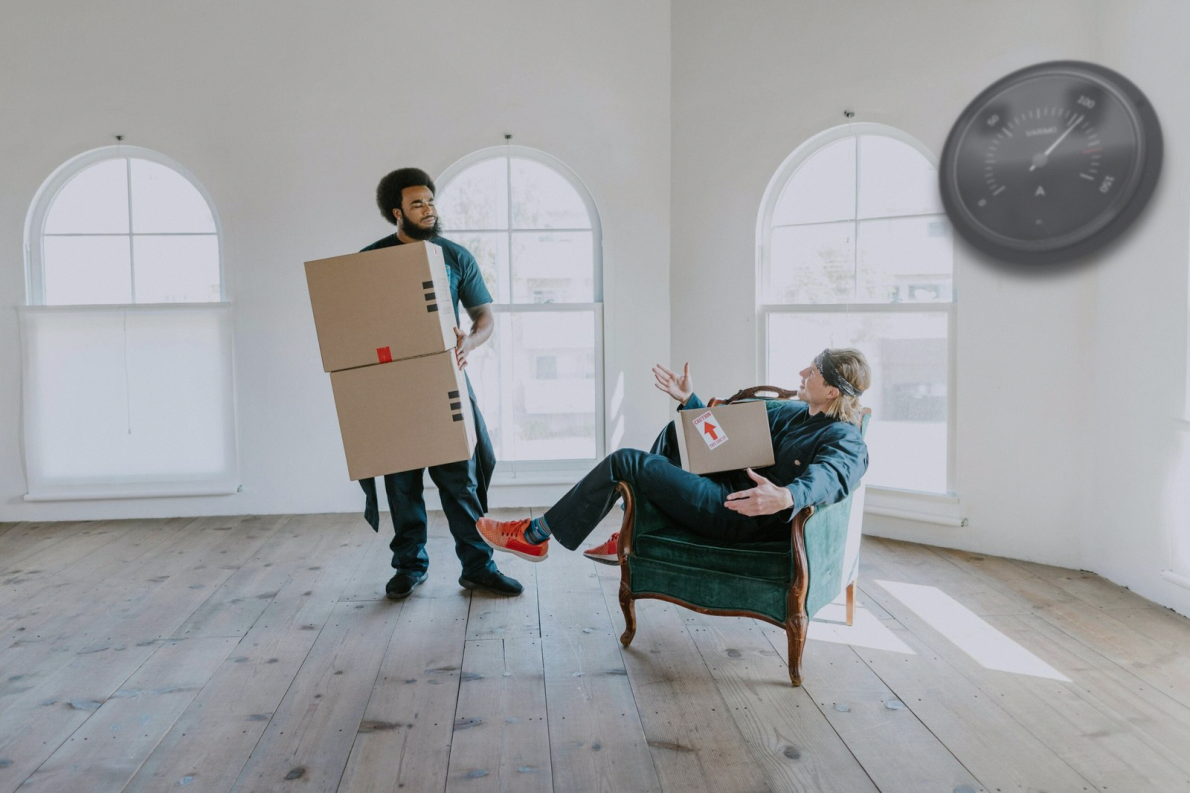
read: 105 A
